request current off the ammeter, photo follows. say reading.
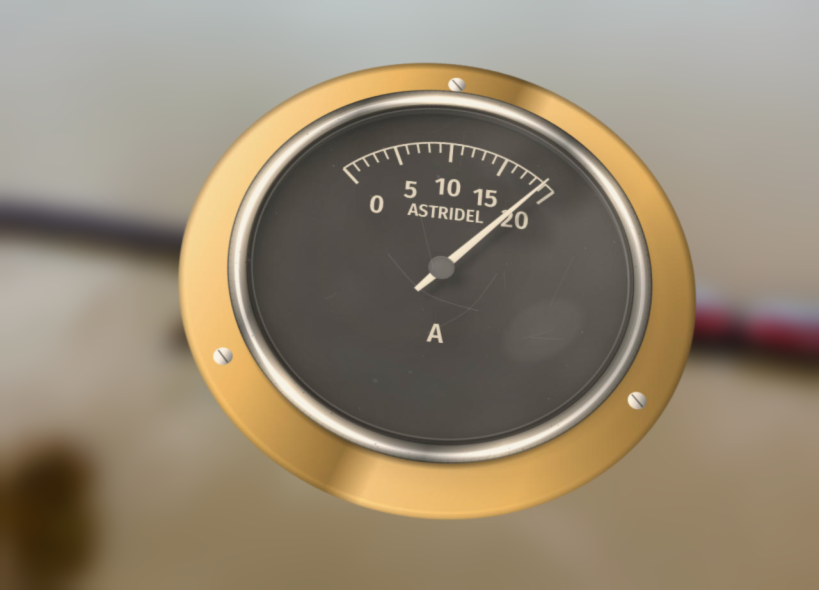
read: 19 A
